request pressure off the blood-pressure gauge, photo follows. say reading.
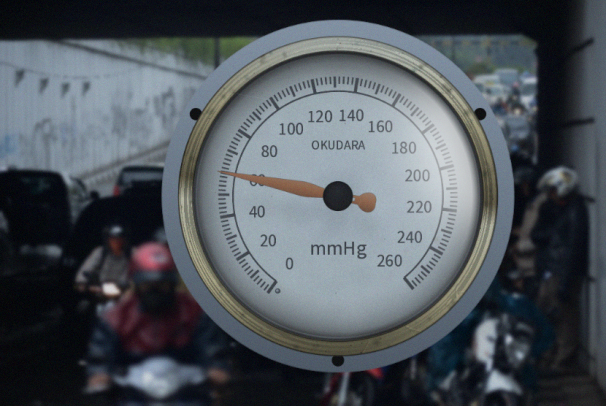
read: 60 mmHg
